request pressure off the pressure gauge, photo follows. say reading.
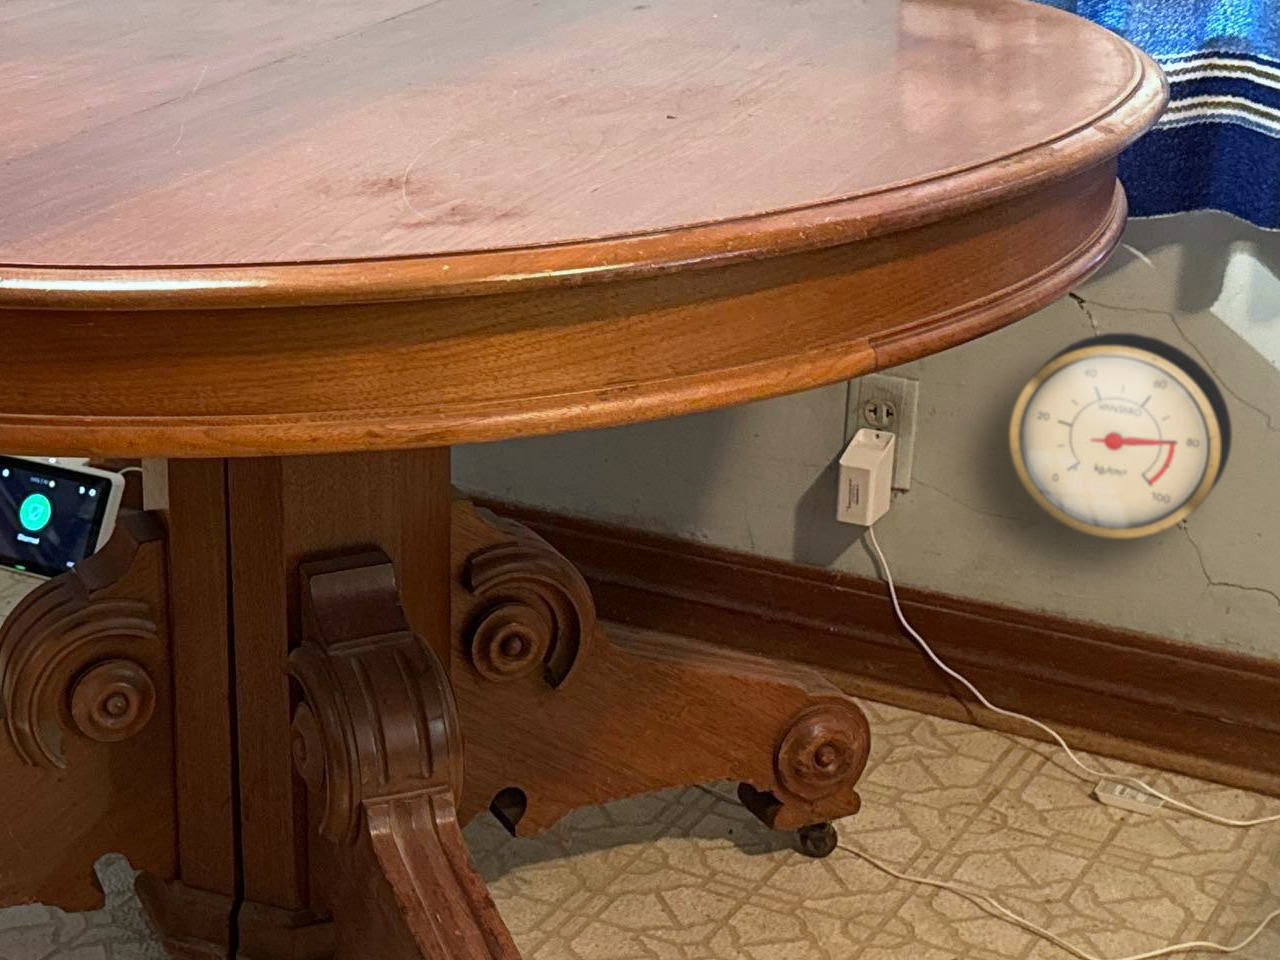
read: 80 kg/cm²
